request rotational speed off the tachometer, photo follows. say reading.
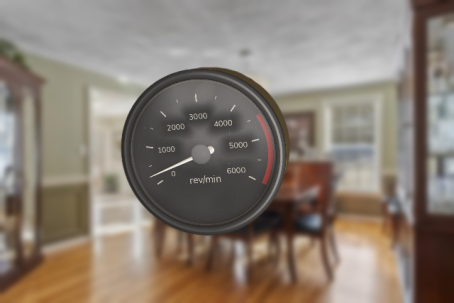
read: 250 rpm
